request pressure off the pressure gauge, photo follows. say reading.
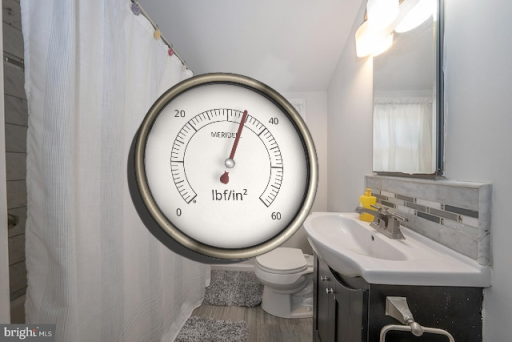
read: 34 psi
